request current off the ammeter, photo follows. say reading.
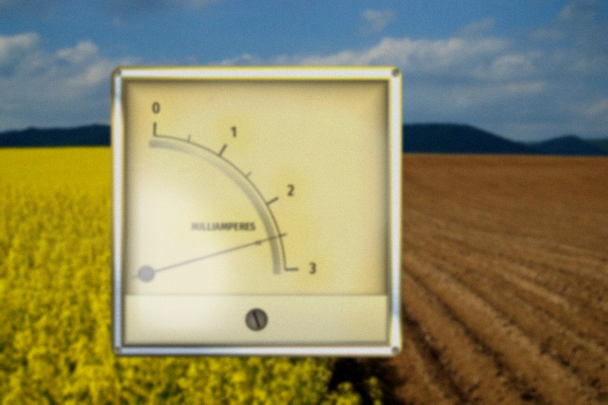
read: 2.5 mA
